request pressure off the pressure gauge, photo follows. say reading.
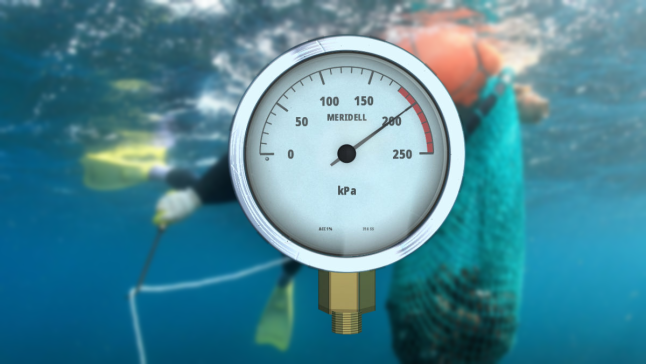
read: 200 kPa
